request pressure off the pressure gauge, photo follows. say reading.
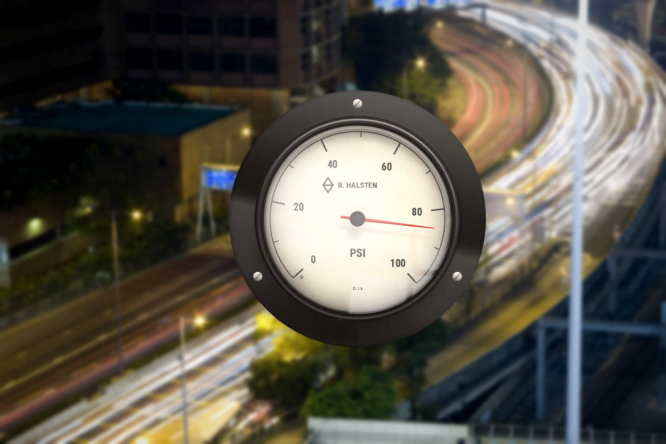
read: 85 psi
